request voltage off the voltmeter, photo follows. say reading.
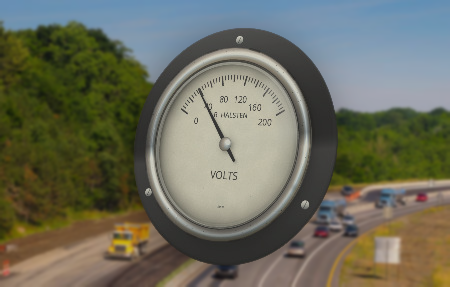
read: 40 V
